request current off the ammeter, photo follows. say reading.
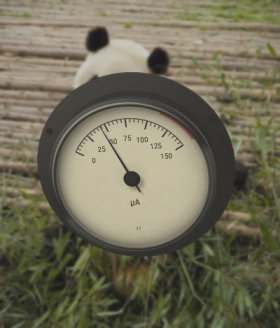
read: 45 µA
